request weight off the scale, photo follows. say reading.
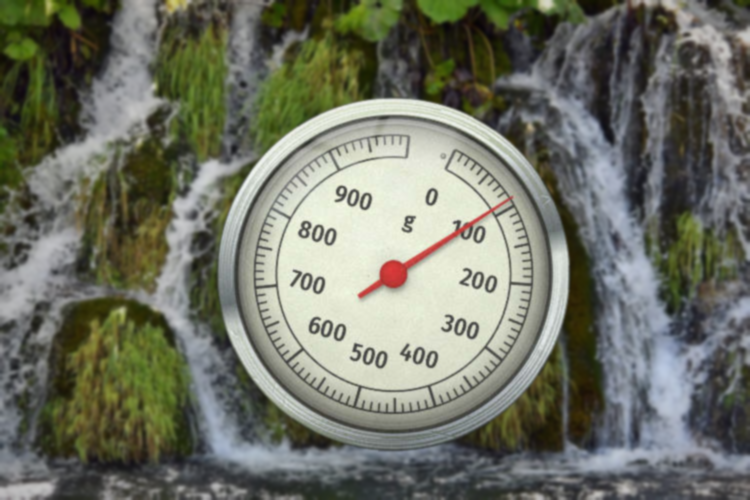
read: 90 g
